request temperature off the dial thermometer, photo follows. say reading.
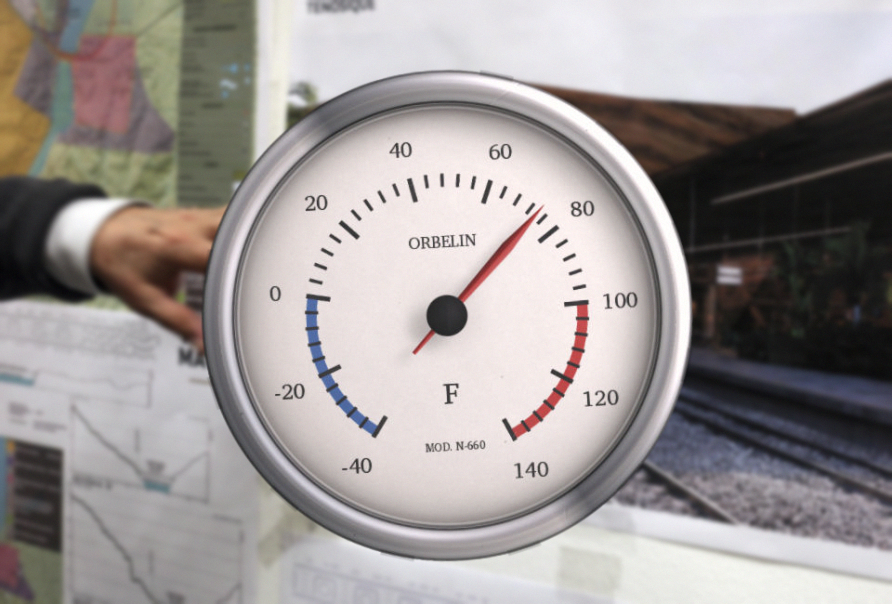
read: 74 °F
